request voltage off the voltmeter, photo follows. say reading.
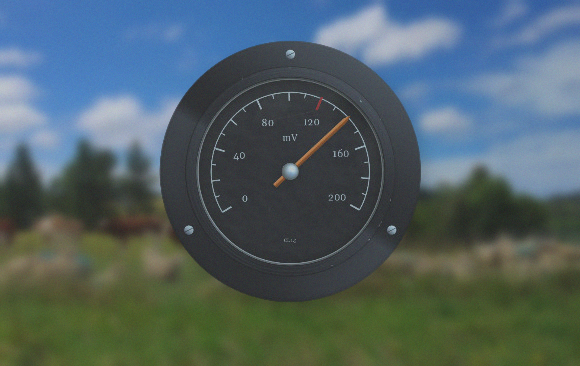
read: 140 mV
